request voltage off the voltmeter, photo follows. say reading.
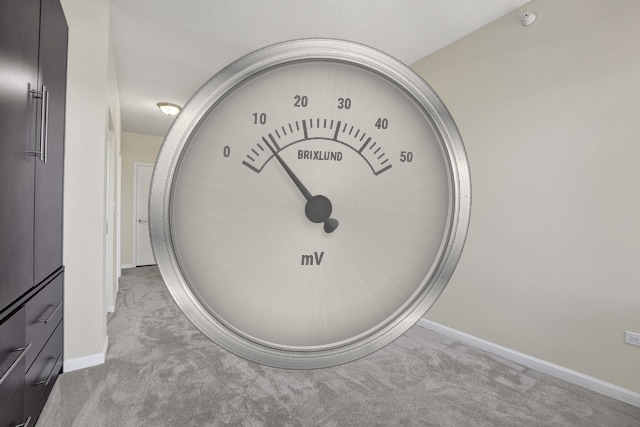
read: 8 mV
